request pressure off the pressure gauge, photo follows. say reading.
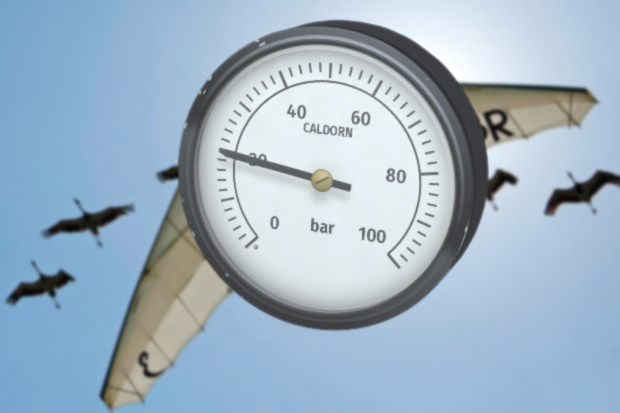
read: 20 bar
